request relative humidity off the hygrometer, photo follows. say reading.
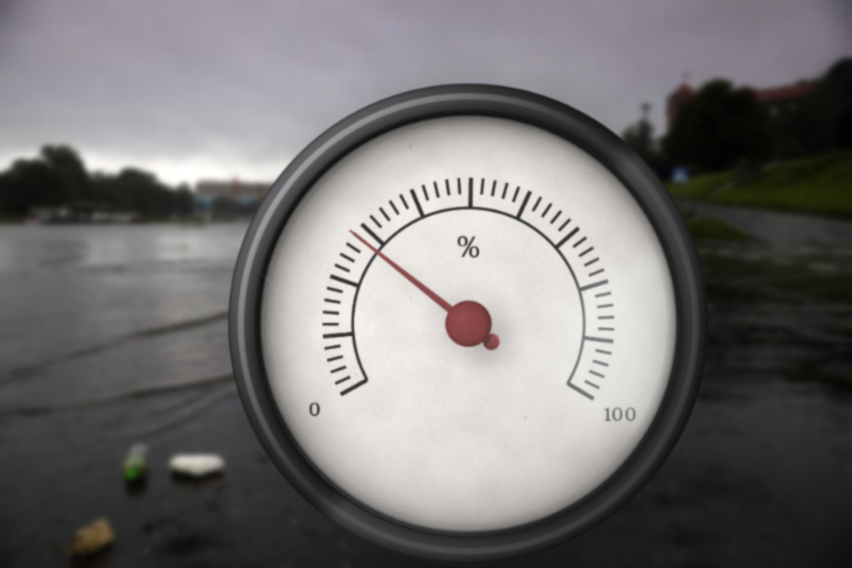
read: 28 %
